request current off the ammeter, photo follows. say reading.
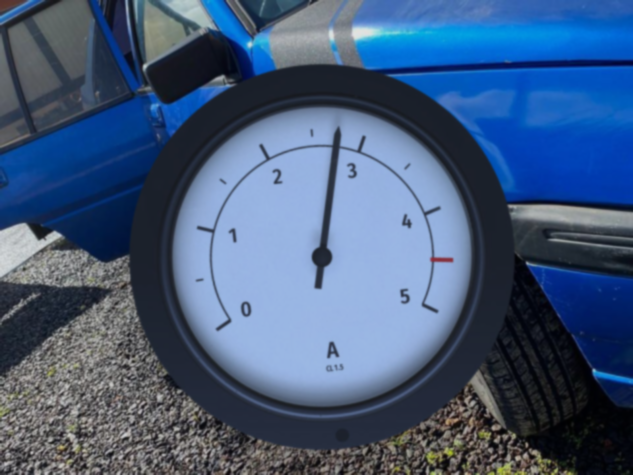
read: 2.75 A
